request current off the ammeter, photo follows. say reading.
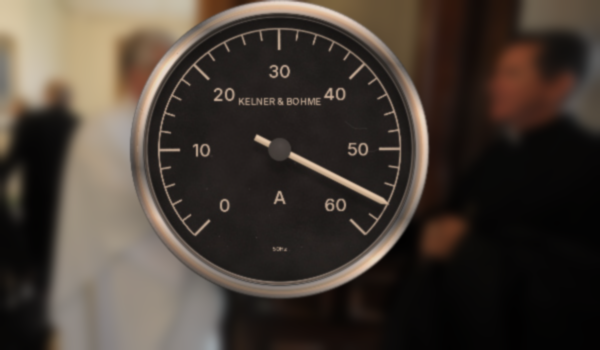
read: 56 A
